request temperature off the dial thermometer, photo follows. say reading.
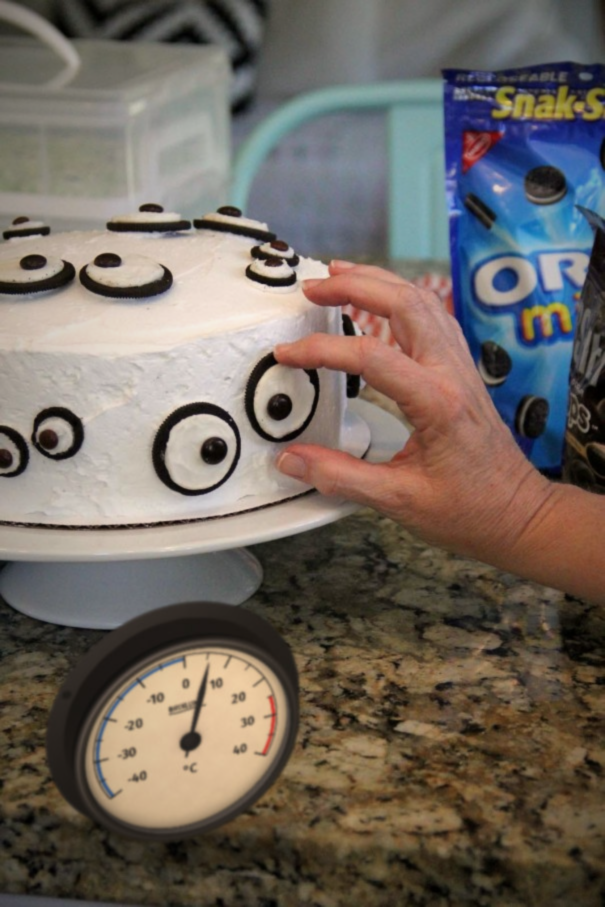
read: 5 °C
